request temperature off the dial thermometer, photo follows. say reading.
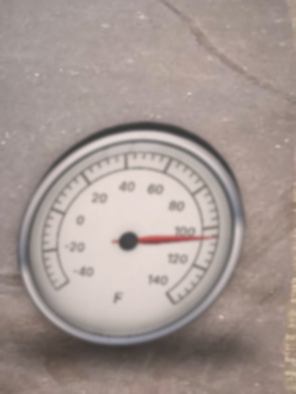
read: 104 °F
